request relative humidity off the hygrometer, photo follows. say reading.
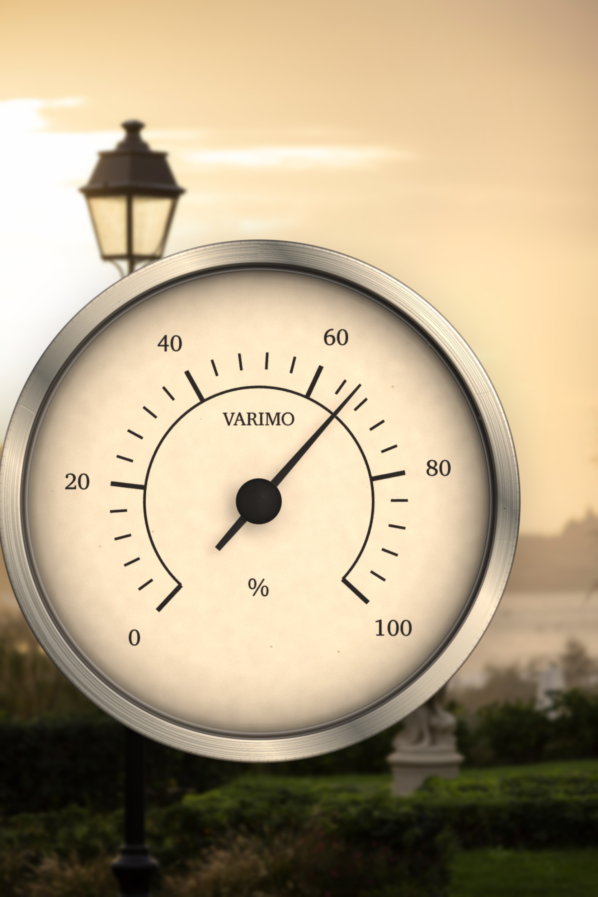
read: 66 %
